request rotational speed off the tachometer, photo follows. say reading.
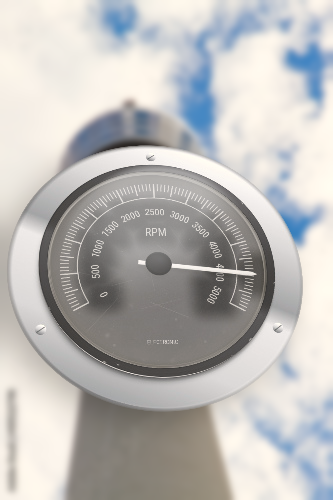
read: 4500 rpm
